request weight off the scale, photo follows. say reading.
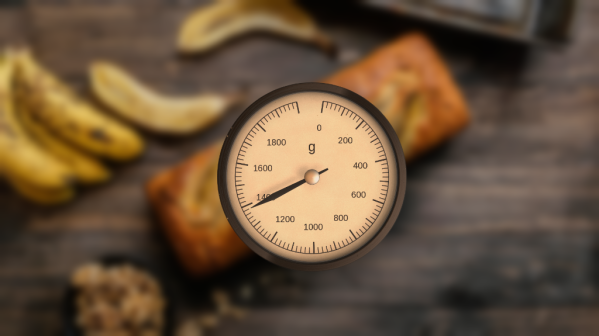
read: 1380 g
